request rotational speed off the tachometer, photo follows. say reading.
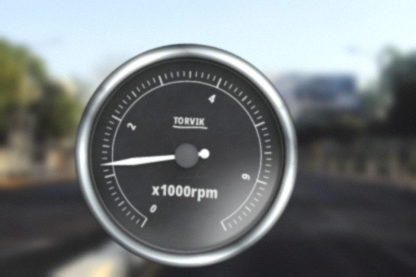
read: 1200 rpm
